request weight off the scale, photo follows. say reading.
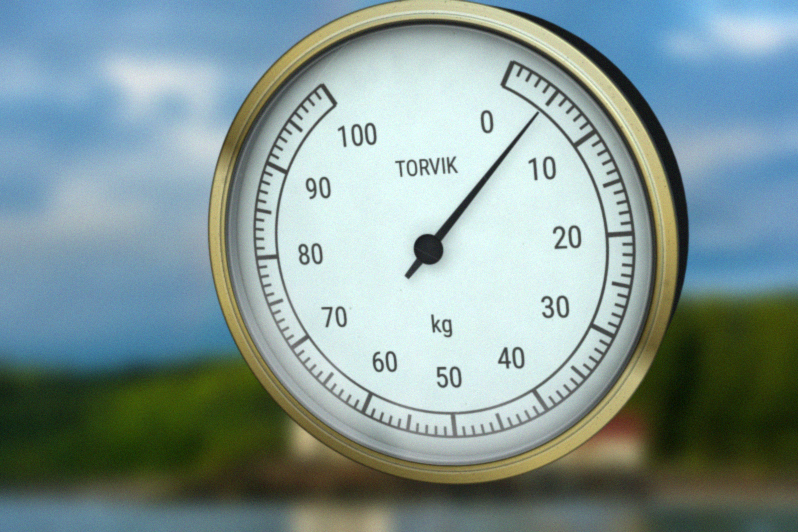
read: 5 kg
